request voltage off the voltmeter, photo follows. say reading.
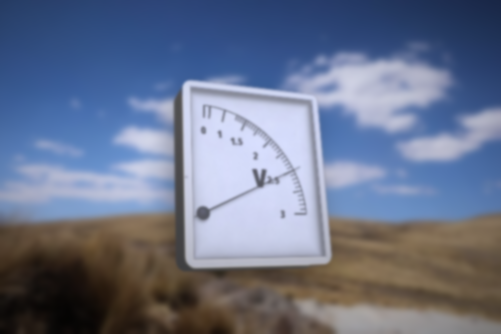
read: 2.5 V
